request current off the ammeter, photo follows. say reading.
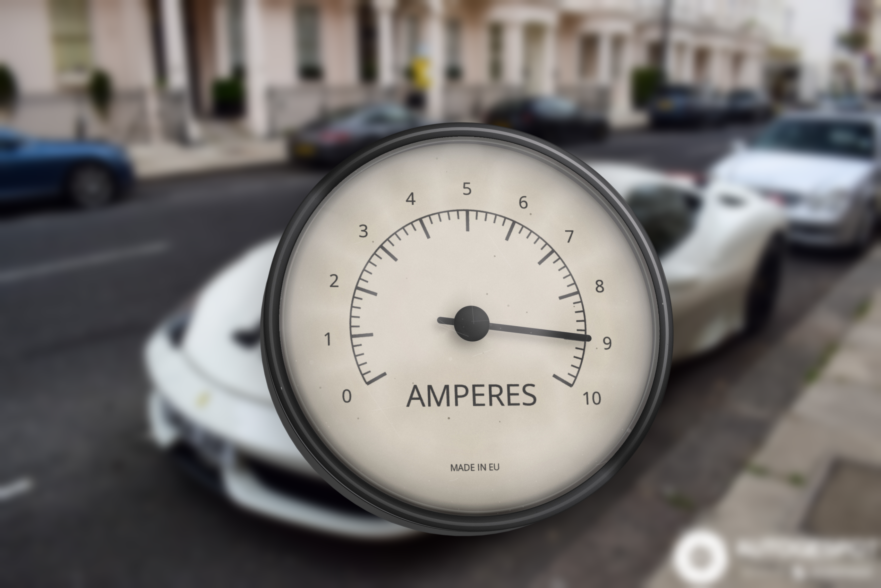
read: 9 A
